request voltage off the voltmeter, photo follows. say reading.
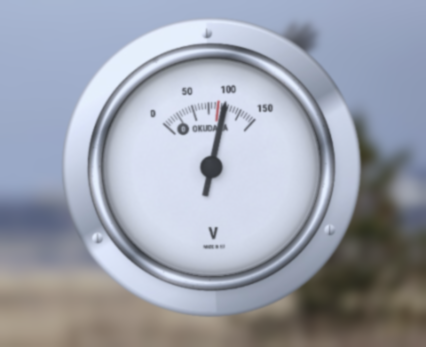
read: 100 V
